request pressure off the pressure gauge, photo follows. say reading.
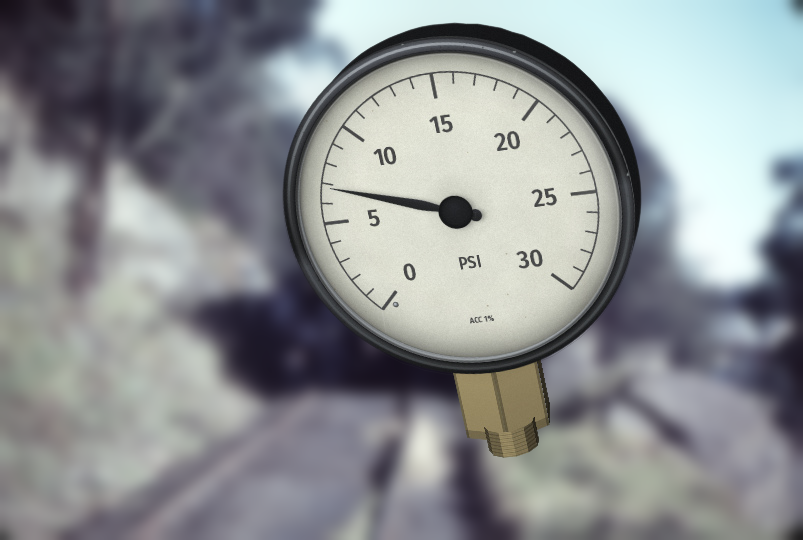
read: 7 psi
